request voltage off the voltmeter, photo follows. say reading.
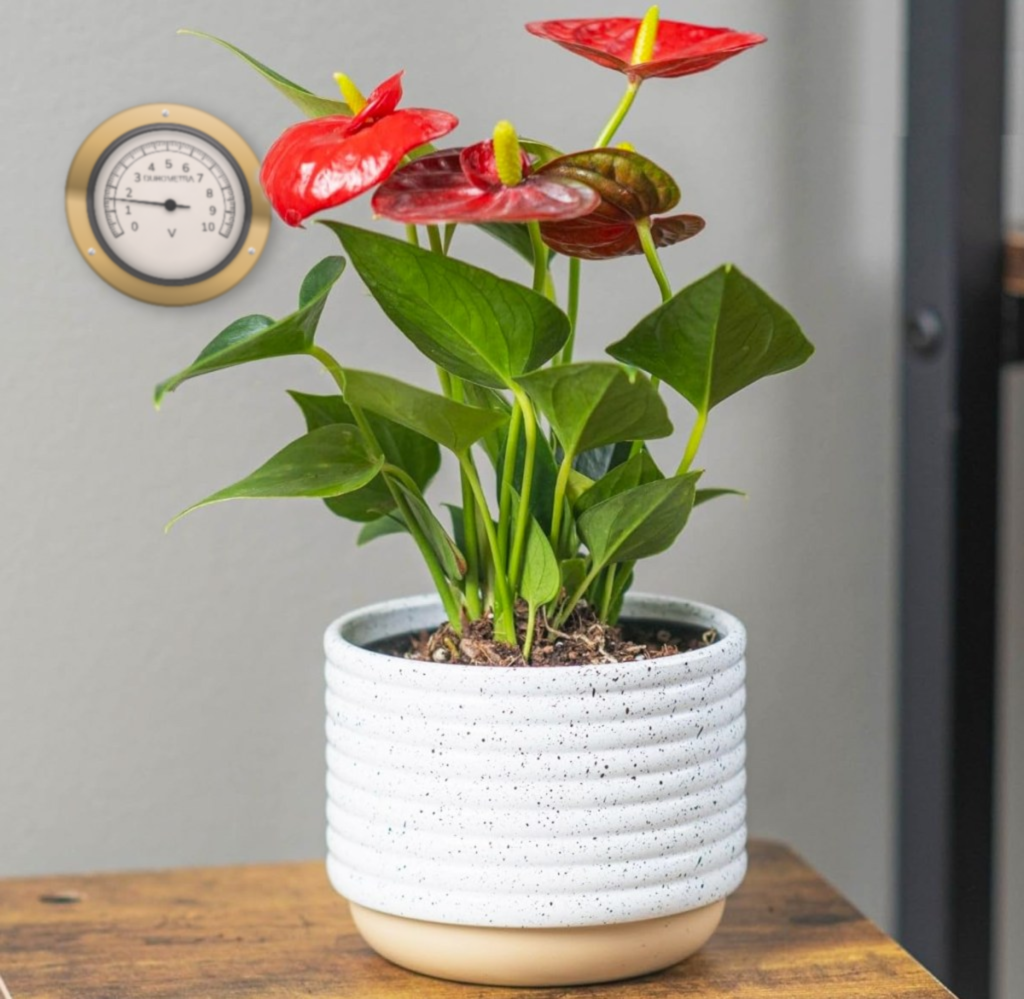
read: 1.5 V
